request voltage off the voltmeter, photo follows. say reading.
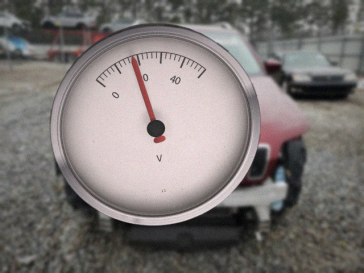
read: 18 V
